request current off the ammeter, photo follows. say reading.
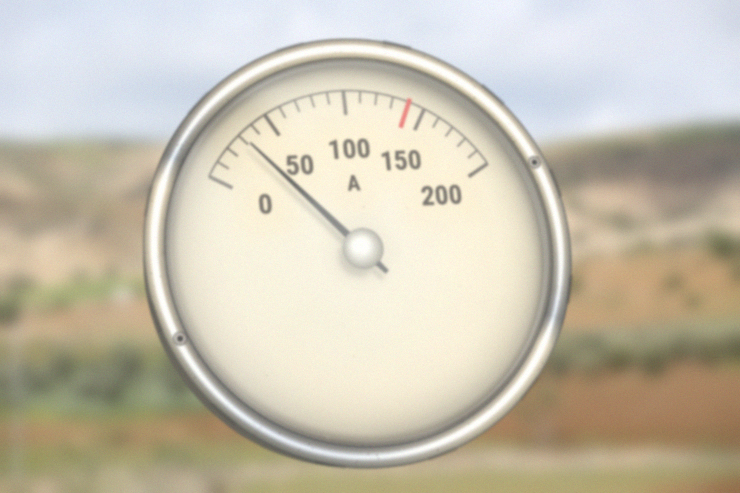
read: 30 A
